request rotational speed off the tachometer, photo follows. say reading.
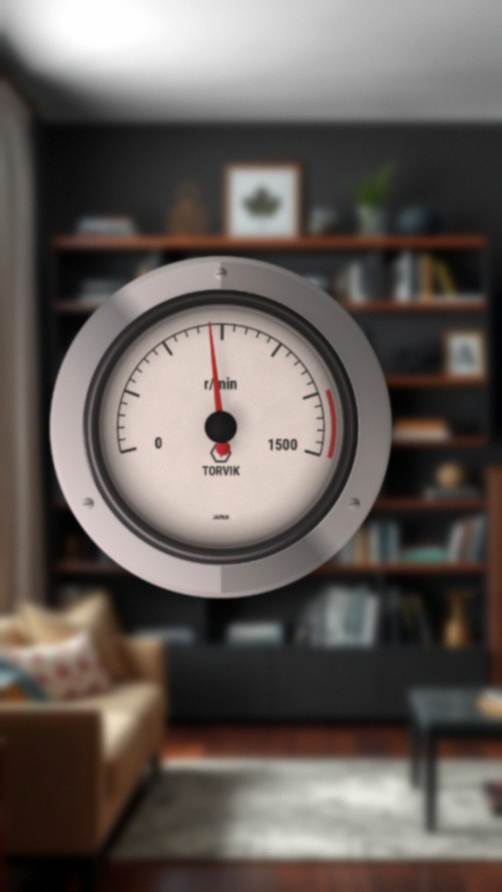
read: 700 rpm
